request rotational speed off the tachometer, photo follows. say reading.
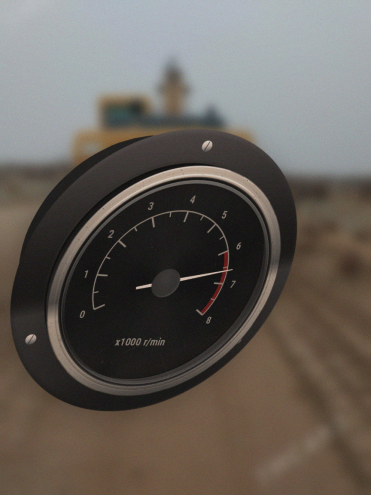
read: 6500 rpm
